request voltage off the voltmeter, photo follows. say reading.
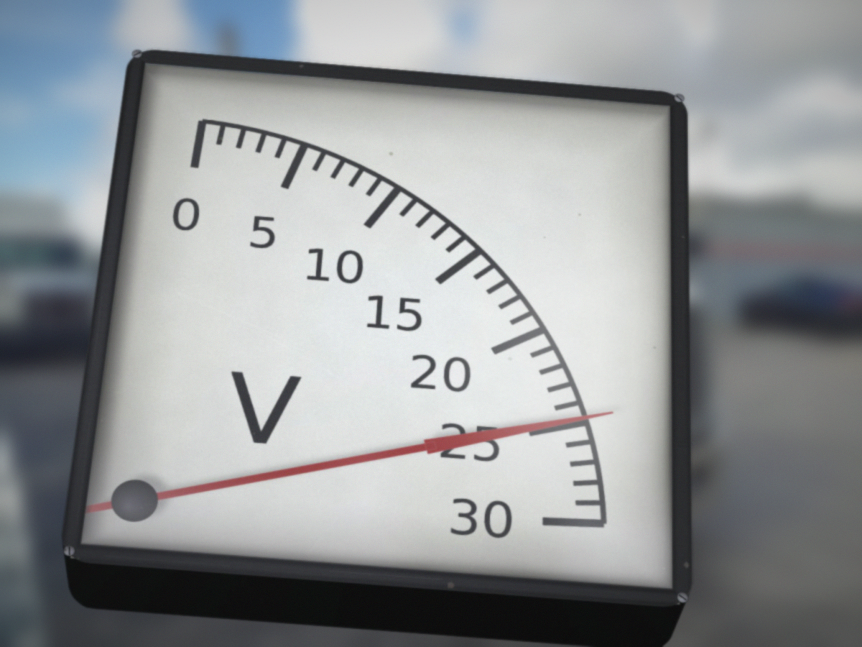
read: 25 V
